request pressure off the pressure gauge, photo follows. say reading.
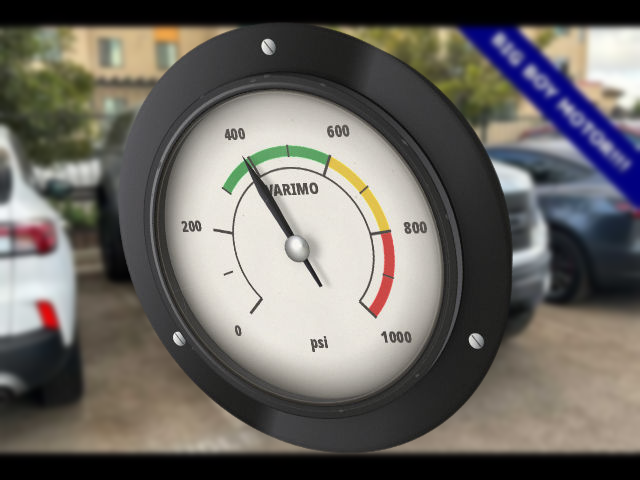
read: 400 psi
